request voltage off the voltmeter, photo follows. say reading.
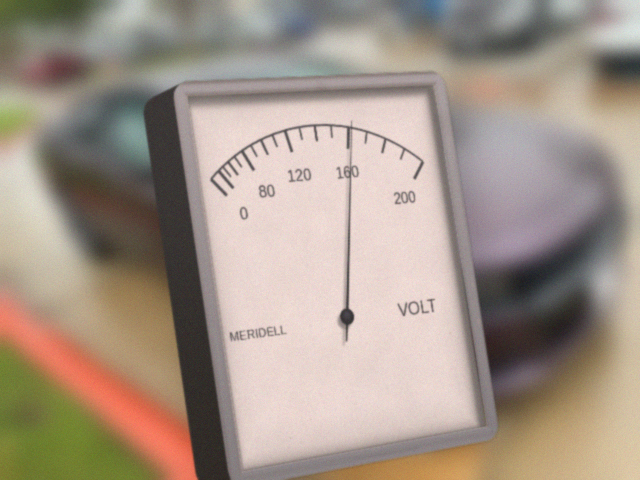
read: 160 V
